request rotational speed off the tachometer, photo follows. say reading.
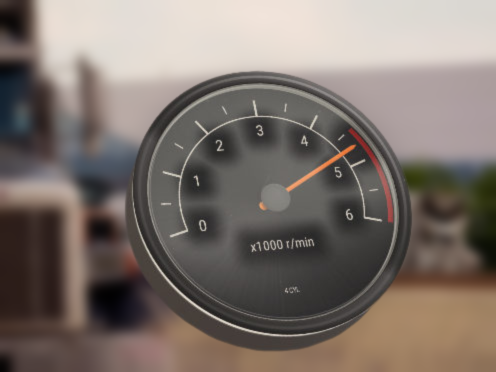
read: 4750 rpm
